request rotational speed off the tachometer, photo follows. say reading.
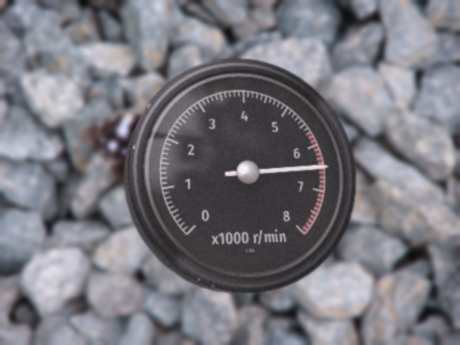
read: 6500 rpm
